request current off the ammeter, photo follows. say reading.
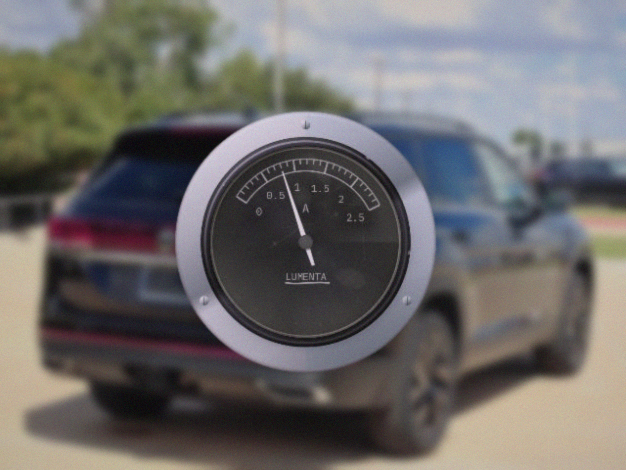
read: 0.8 A
